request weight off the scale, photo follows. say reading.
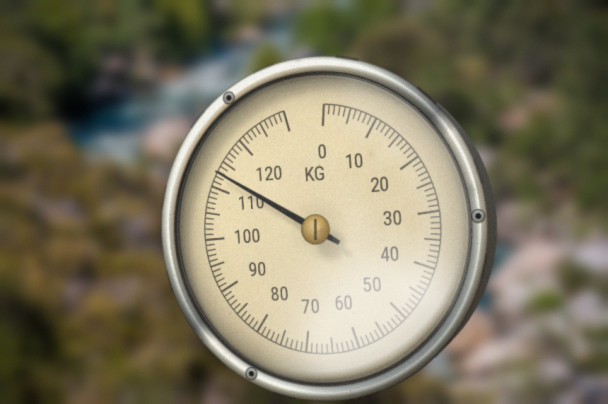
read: 113 kg
